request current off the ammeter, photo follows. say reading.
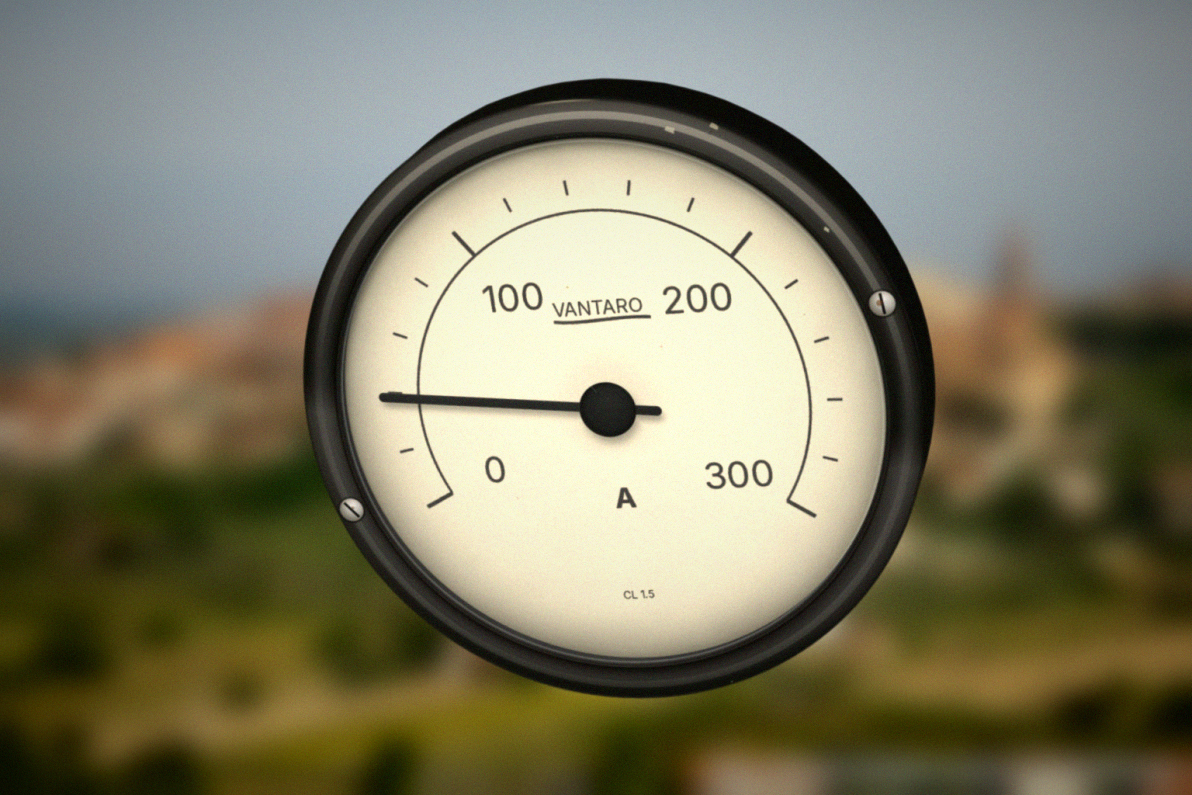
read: 40 A
